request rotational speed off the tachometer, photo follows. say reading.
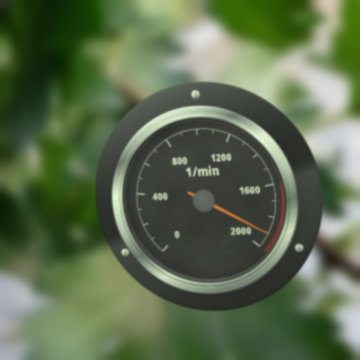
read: 1900 rpm
